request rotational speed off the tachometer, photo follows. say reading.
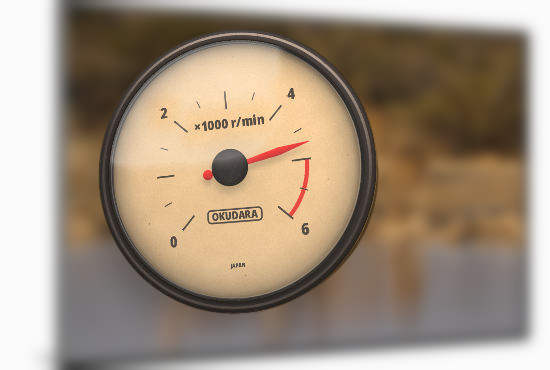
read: 4750 rpm
